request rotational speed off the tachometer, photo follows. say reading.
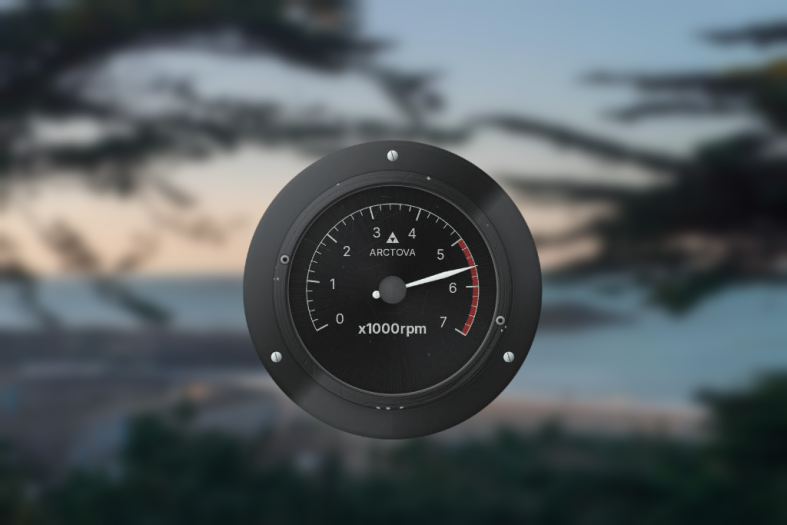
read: 5600 rpm
